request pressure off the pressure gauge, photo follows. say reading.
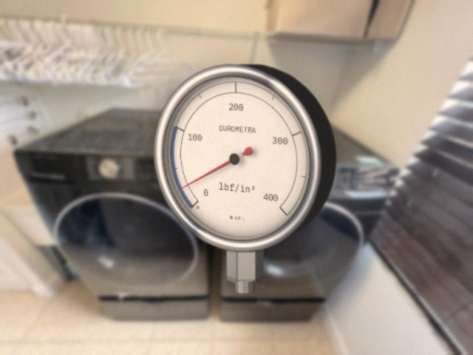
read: 25 psi
